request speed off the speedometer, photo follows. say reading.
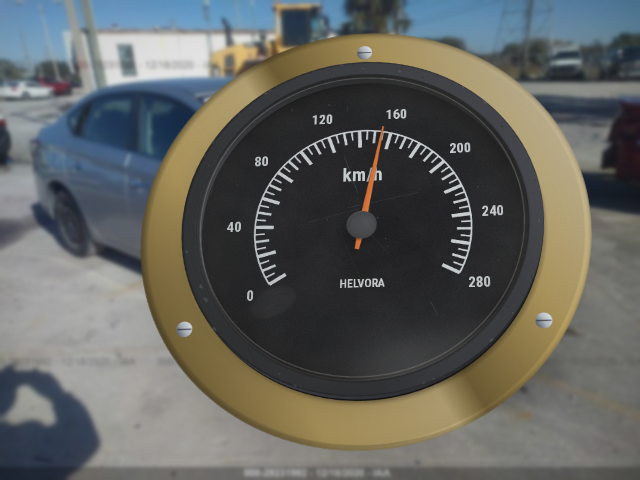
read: 155 km/h
